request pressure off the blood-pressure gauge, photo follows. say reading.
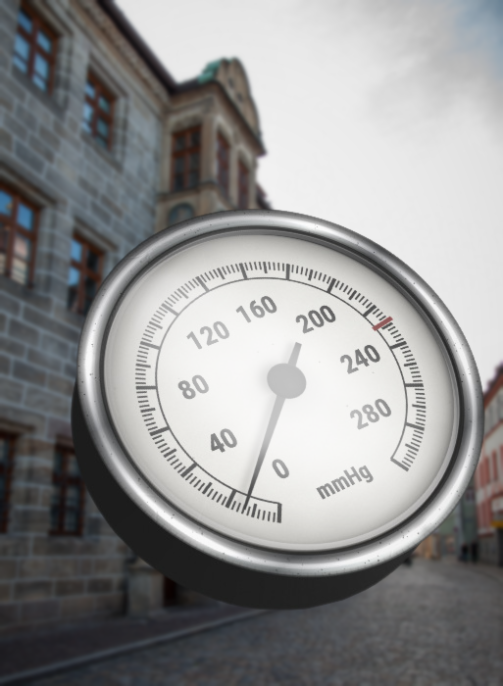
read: 14 mmHg
